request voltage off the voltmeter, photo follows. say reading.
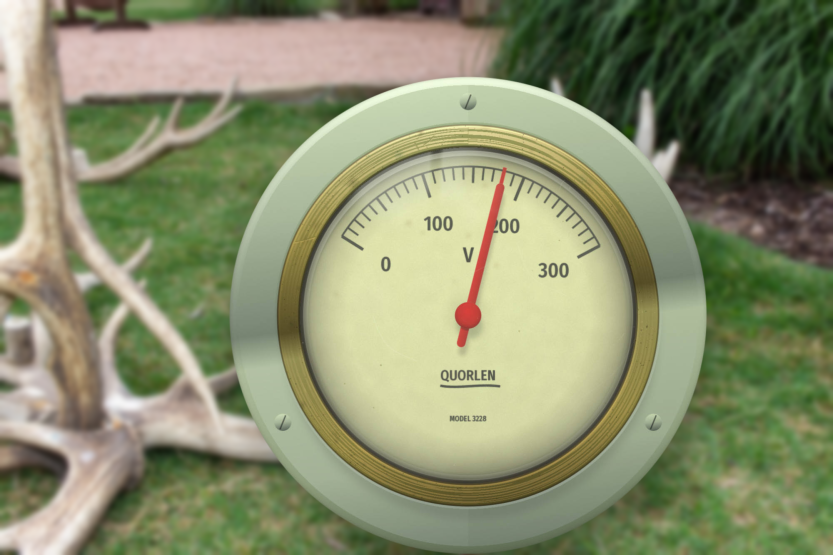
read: 180 V
